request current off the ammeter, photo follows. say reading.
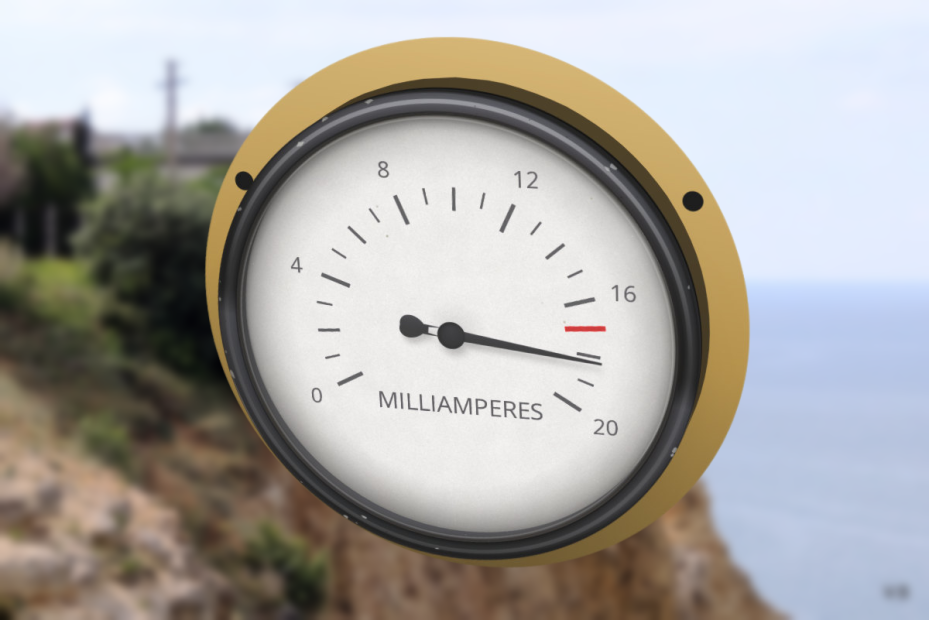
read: 18 mA
